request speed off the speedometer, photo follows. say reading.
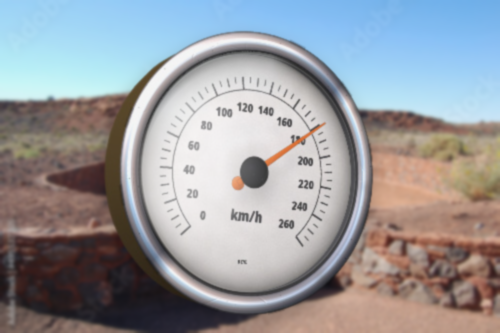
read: 180 km/h
